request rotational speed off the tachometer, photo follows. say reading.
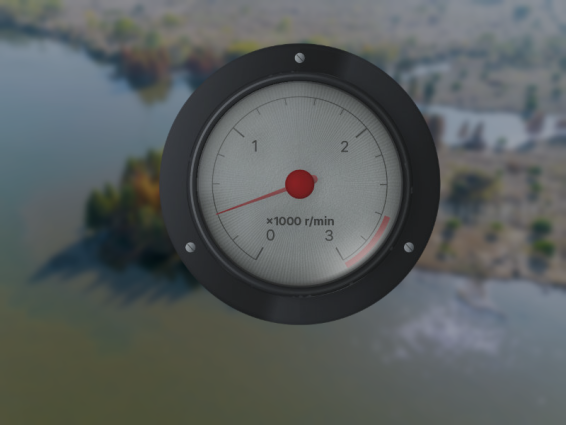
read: 400 rpm
